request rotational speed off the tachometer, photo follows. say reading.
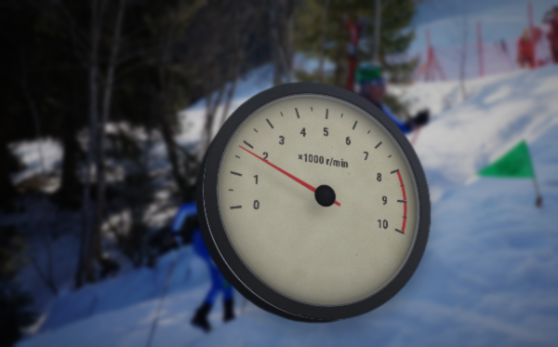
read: 1750 rpm
